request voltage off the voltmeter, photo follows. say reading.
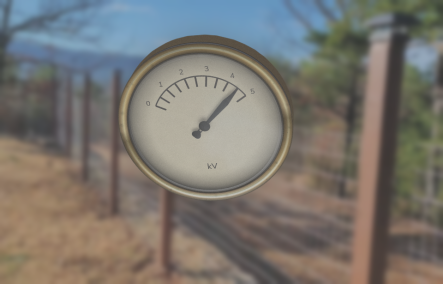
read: 4.5 kV
